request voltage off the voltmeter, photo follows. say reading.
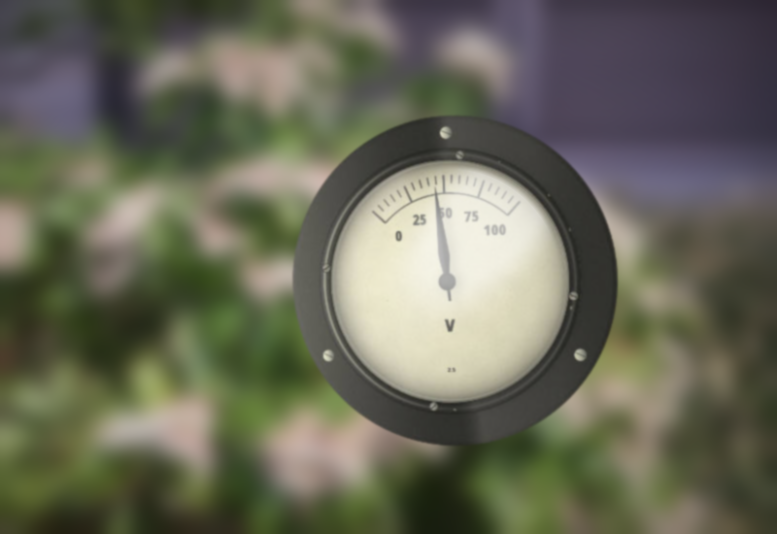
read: 45 V
